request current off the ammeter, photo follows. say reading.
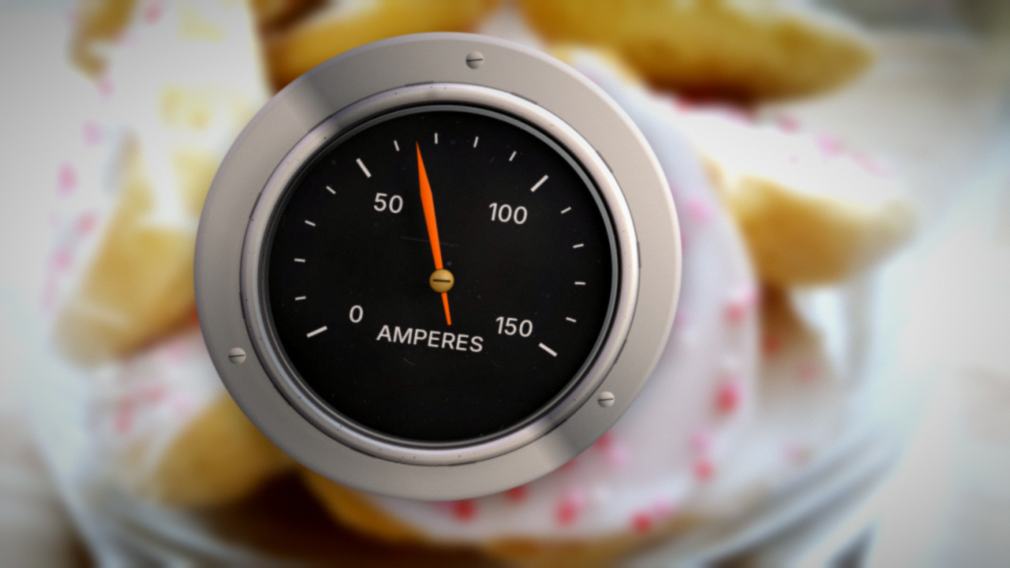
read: 65 A
